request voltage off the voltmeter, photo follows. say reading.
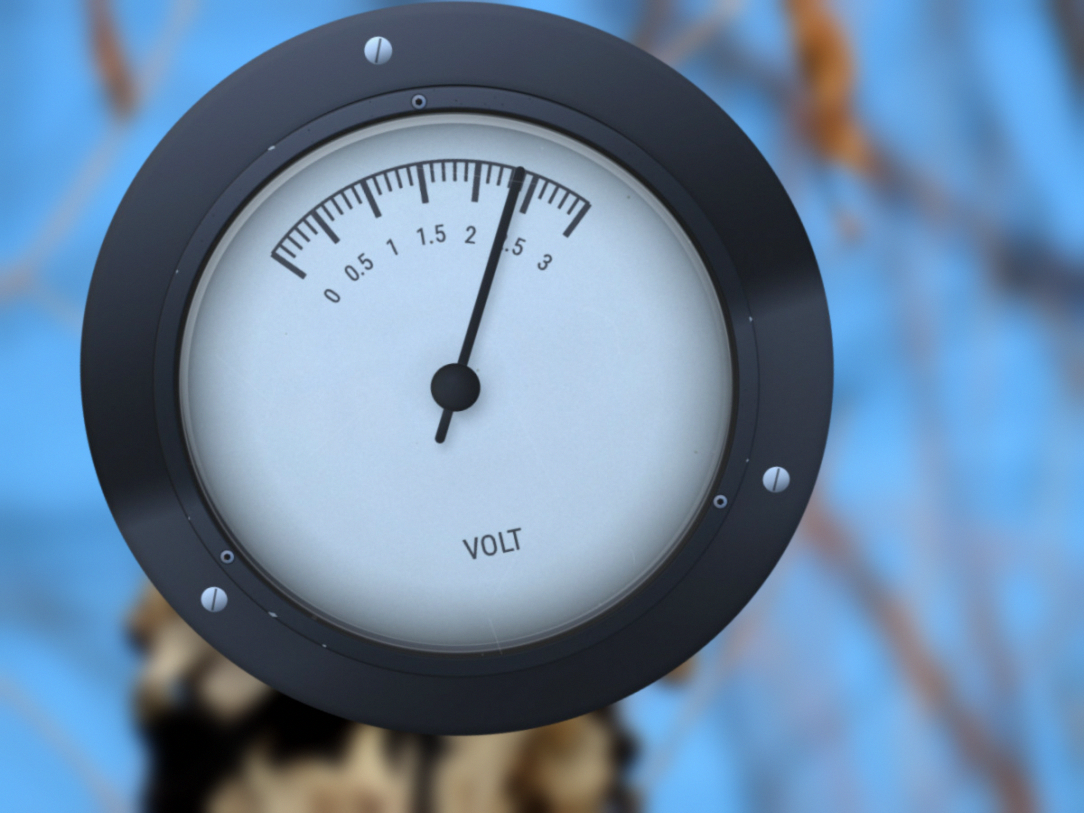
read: 2.35 V
